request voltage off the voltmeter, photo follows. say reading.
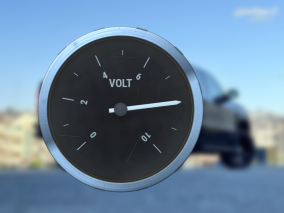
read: 8 V
